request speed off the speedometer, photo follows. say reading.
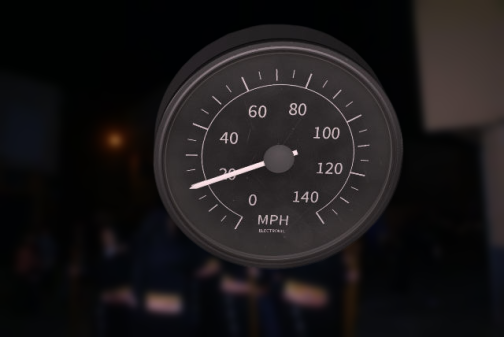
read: 20 mph
